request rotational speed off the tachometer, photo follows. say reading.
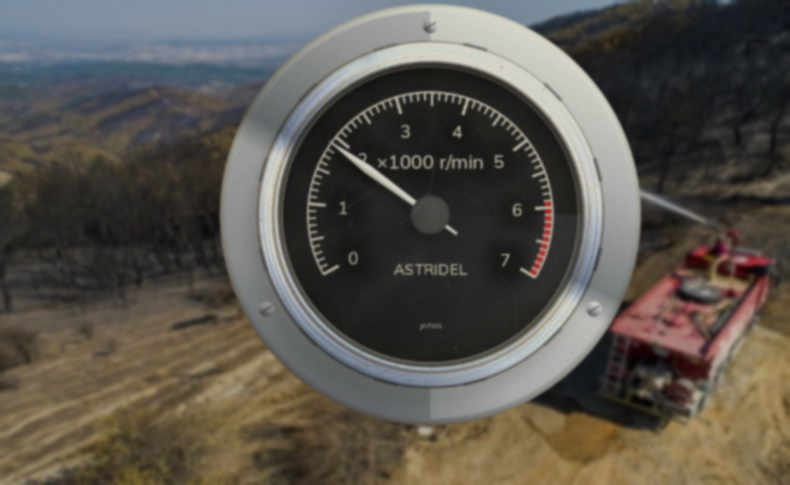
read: 1900 rpm
